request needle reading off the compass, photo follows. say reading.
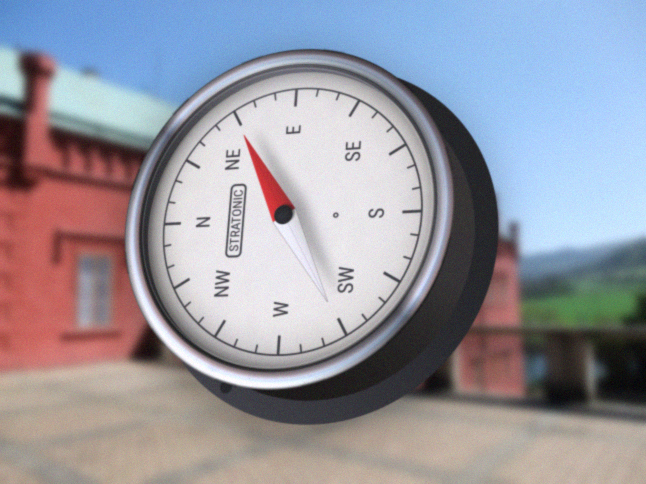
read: 60 °
